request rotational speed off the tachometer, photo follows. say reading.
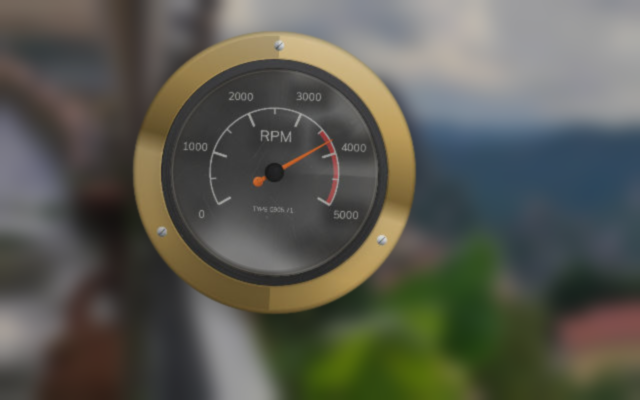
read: 3750 rpm
